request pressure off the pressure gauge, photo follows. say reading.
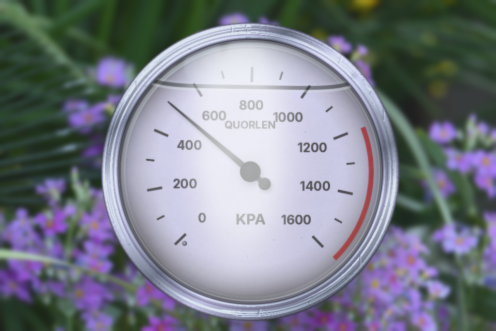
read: 500 kPa
